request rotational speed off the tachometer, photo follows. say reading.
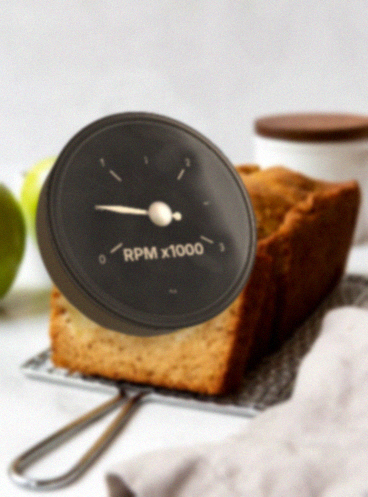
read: 500 rpm
